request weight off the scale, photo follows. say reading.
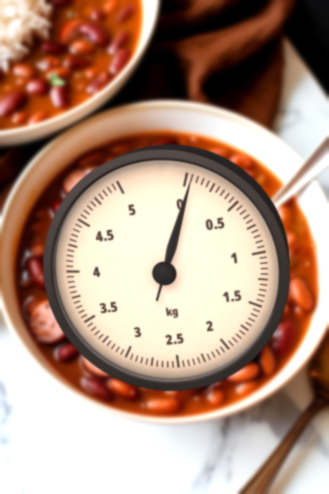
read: 0.05 kg
